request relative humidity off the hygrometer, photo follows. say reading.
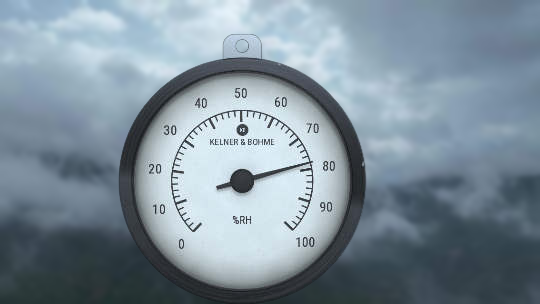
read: 78 %
